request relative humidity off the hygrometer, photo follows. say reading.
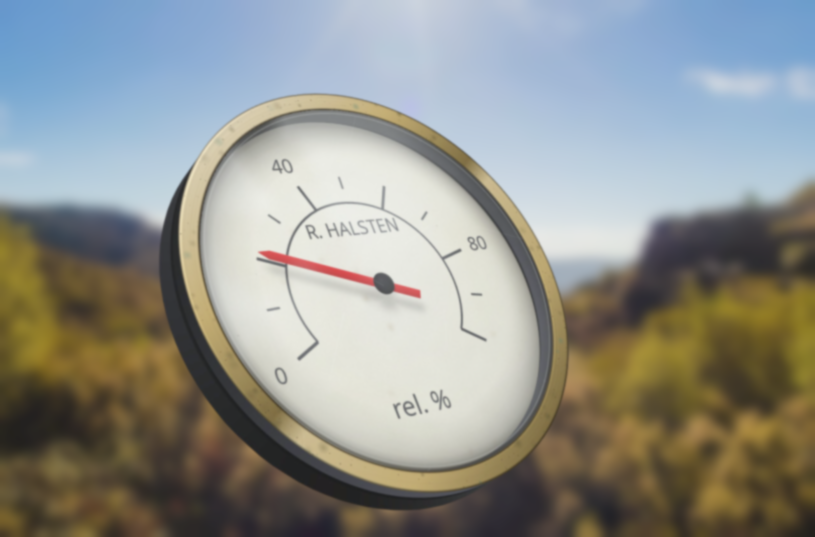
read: 20 %
